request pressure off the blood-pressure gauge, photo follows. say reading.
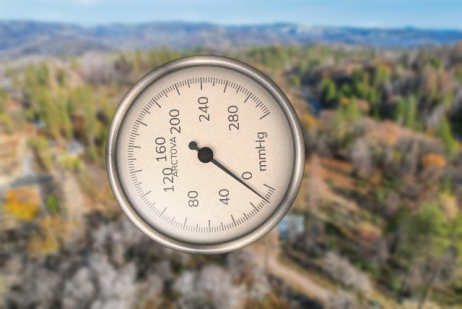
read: 10 mmHg
